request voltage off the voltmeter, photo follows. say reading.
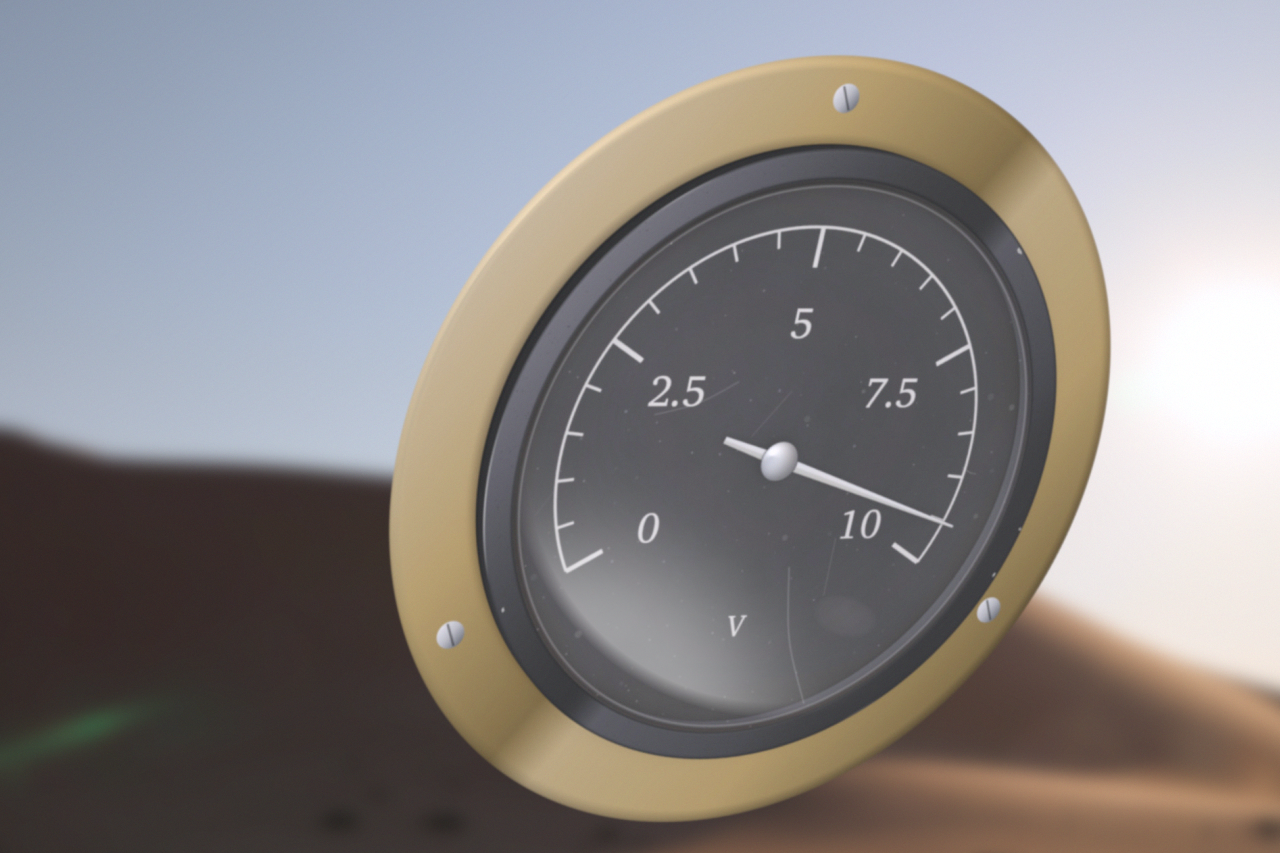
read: 9.5 V
